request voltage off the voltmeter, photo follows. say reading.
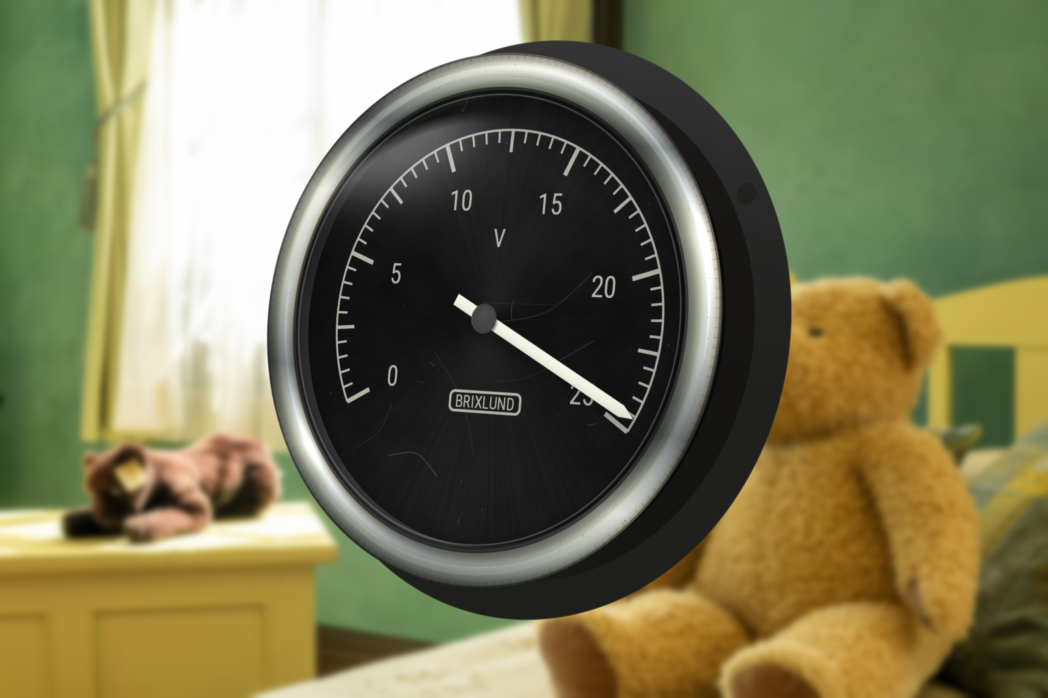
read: 24.5 V
